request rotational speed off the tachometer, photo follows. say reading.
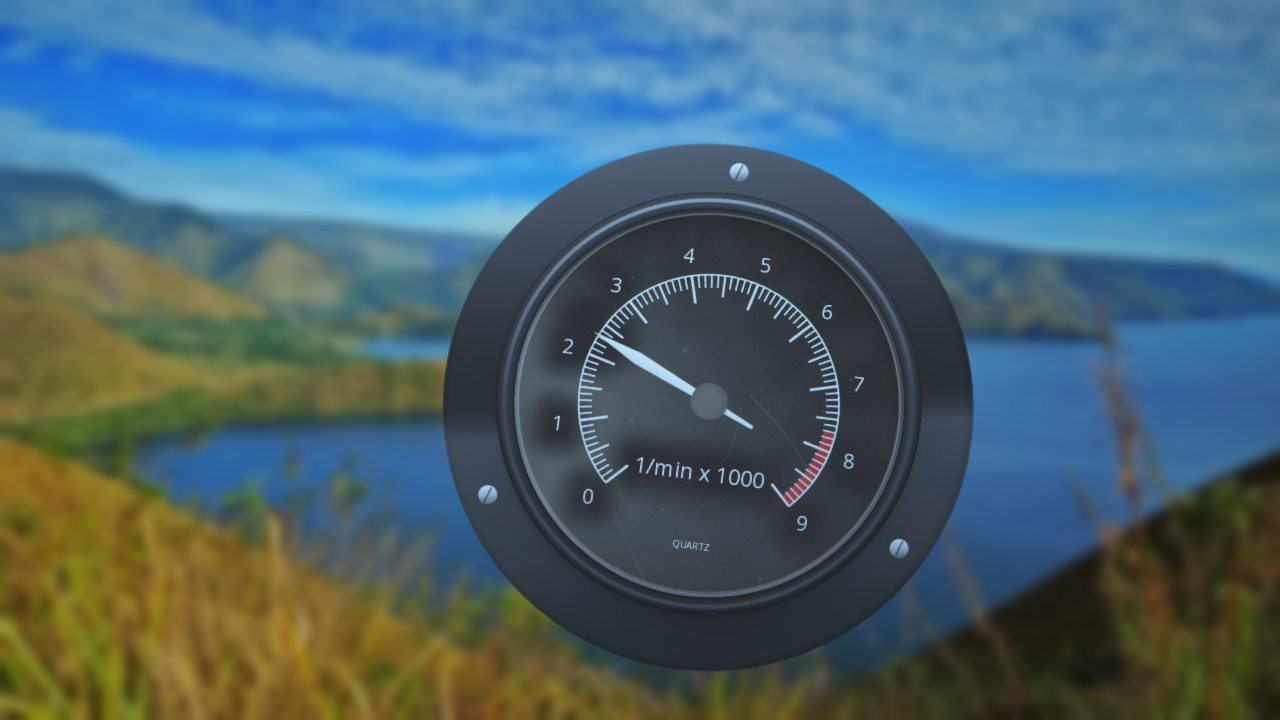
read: 2300 rpm
